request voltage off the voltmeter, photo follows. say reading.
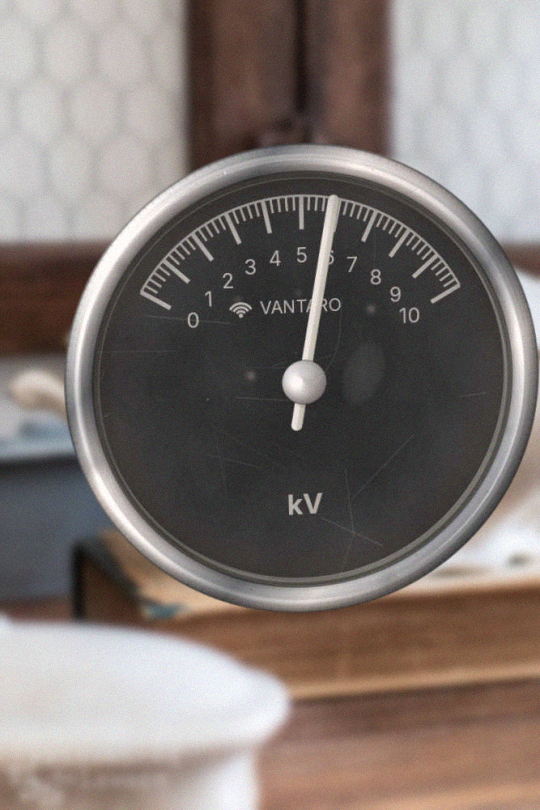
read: 5.8 kV
